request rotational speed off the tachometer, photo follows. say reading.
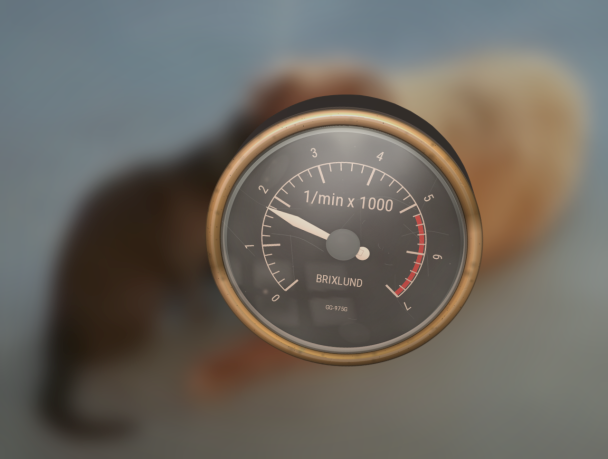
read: 1800 rpm
